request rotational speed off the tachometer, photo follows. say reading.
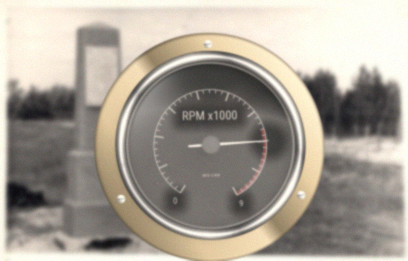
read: 7000 rpm
